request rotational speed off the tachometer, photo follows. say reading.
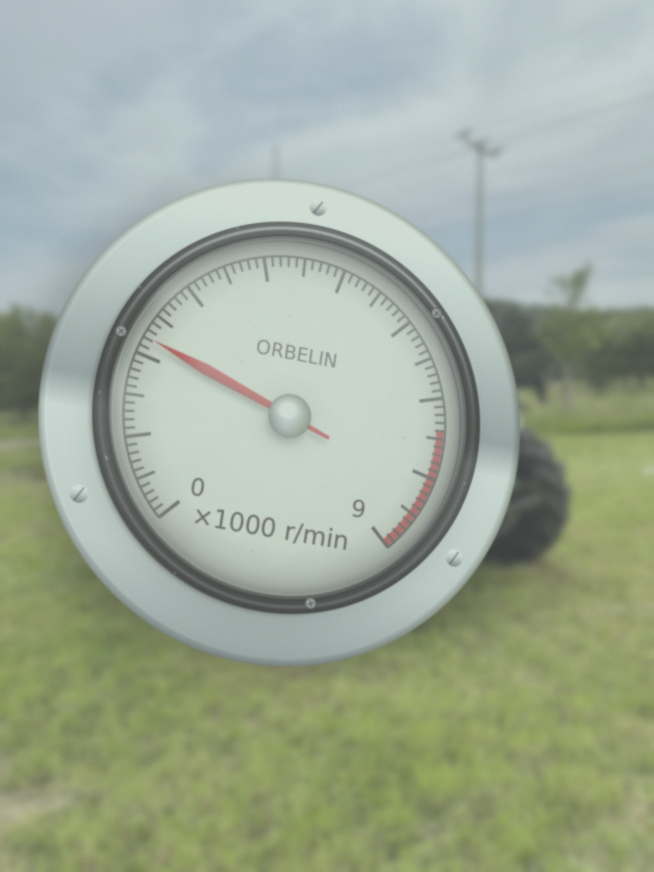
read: 2200 rpm
